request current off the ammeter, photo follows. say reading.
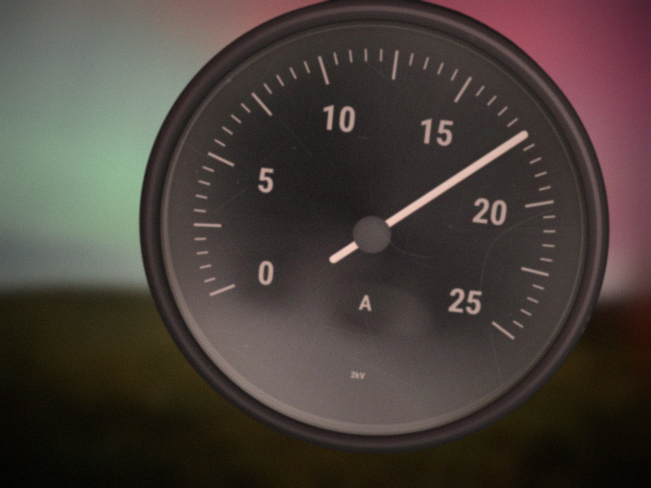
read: 17.5 A
